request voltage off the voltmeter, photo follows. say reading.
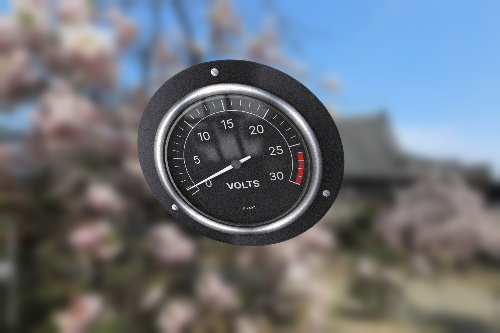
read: 1 V
